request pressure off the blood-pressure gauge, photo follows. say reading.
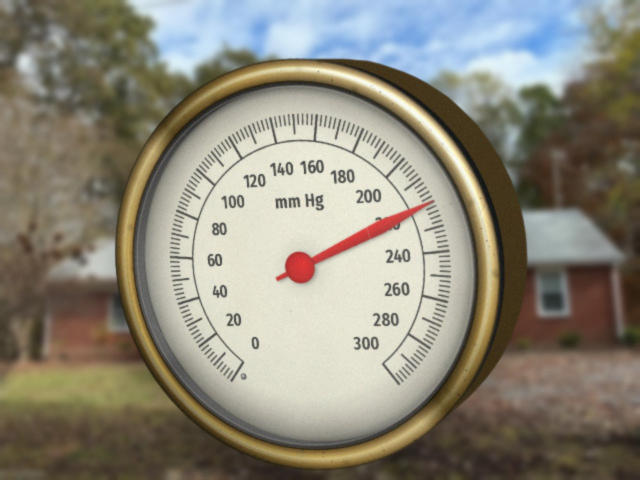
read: 220 mmHg
